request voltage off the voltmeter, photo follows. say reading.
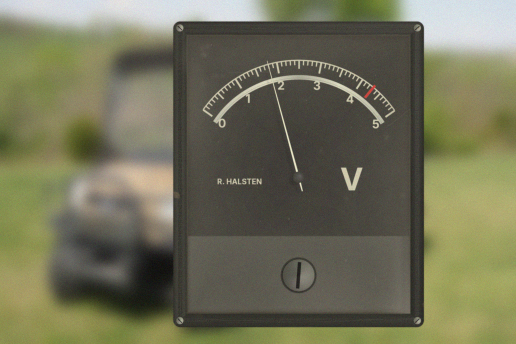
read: 1.8 V
